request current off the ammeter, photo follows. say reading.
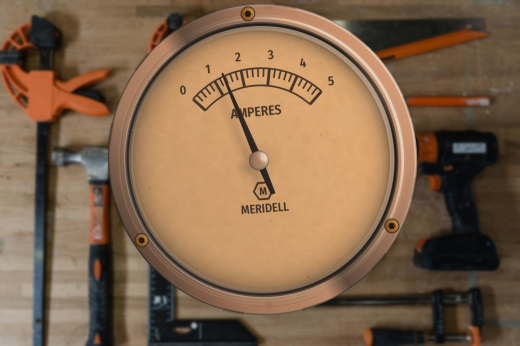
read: 1.4 A
